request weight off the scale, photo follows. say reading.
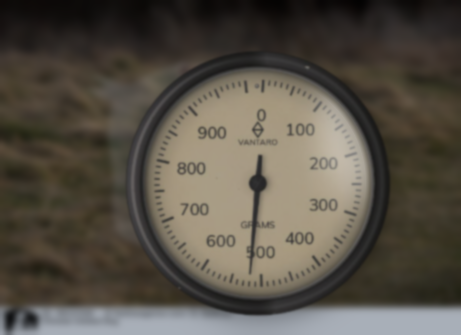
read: 520 g
